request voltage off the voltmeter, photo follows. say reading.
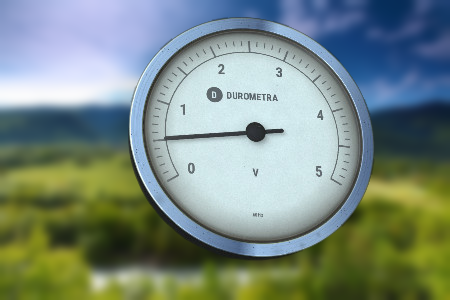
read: 0.5 V
